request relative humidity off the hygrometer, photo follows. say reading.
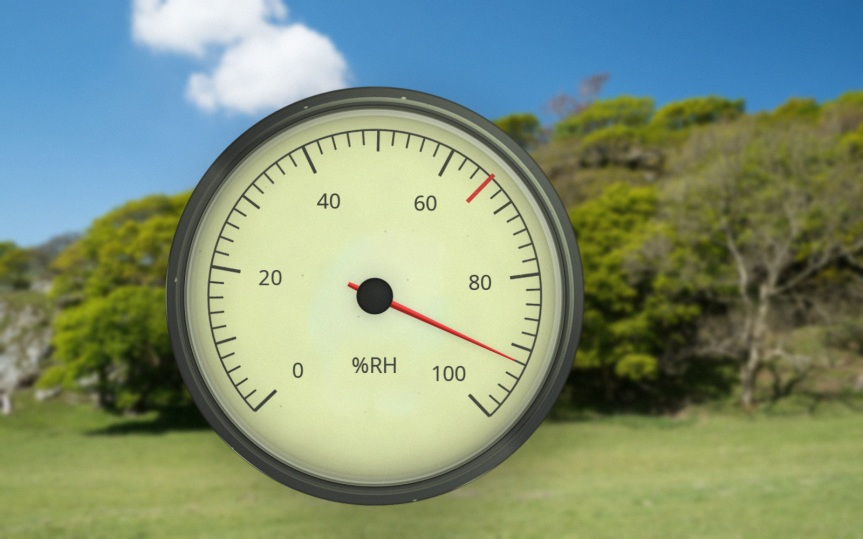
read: 92 %
